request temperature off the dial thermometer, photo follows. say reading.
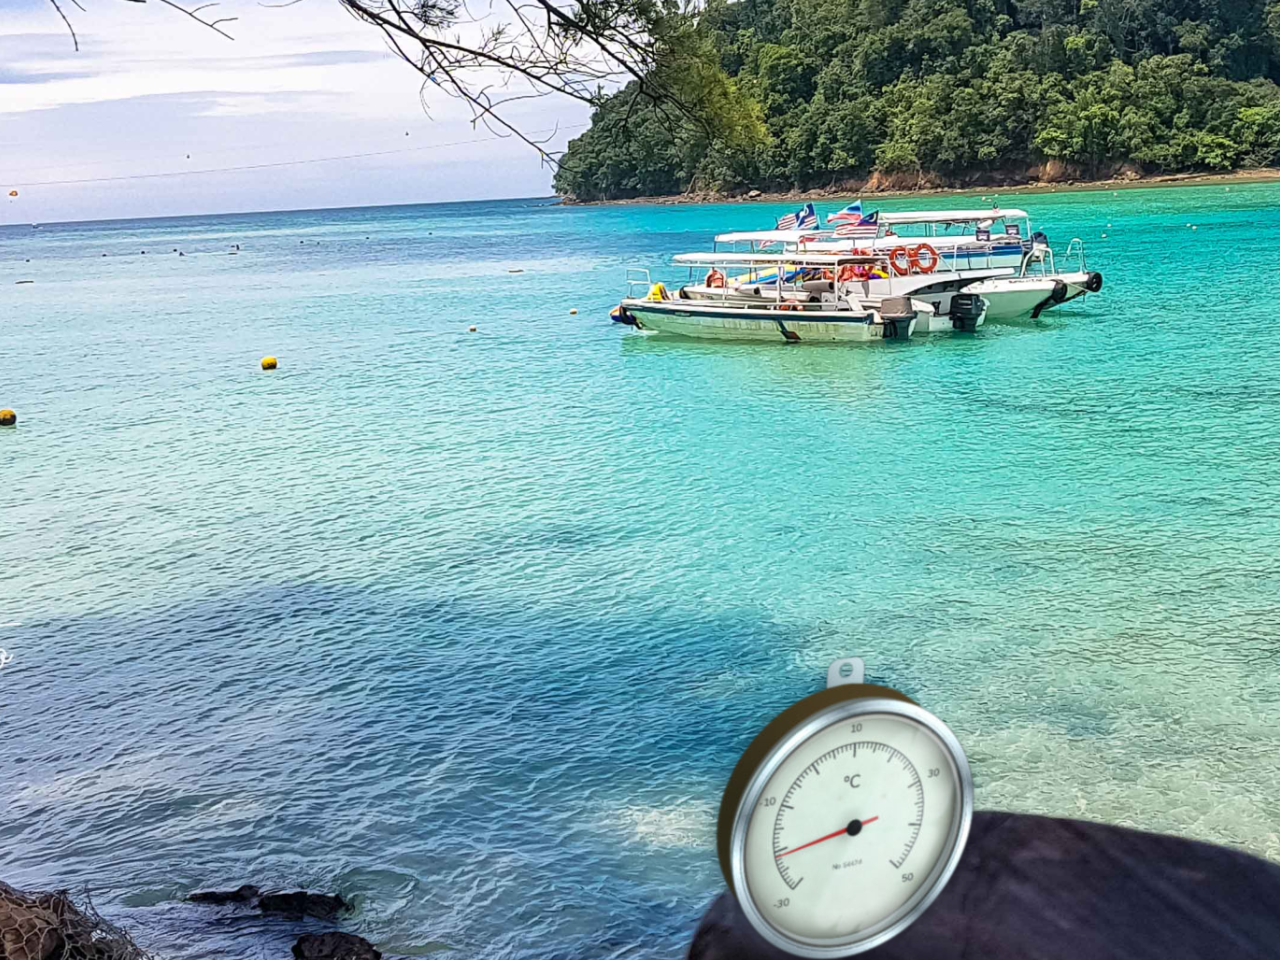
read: -20 °C
